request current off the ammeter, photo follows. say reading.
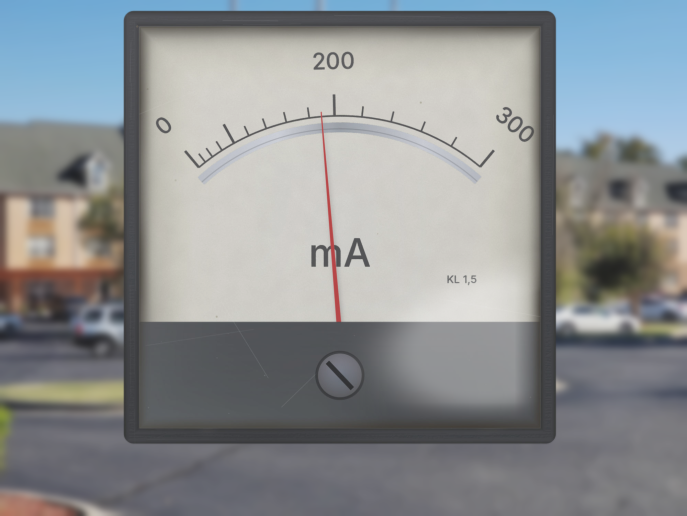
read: 190 mA
